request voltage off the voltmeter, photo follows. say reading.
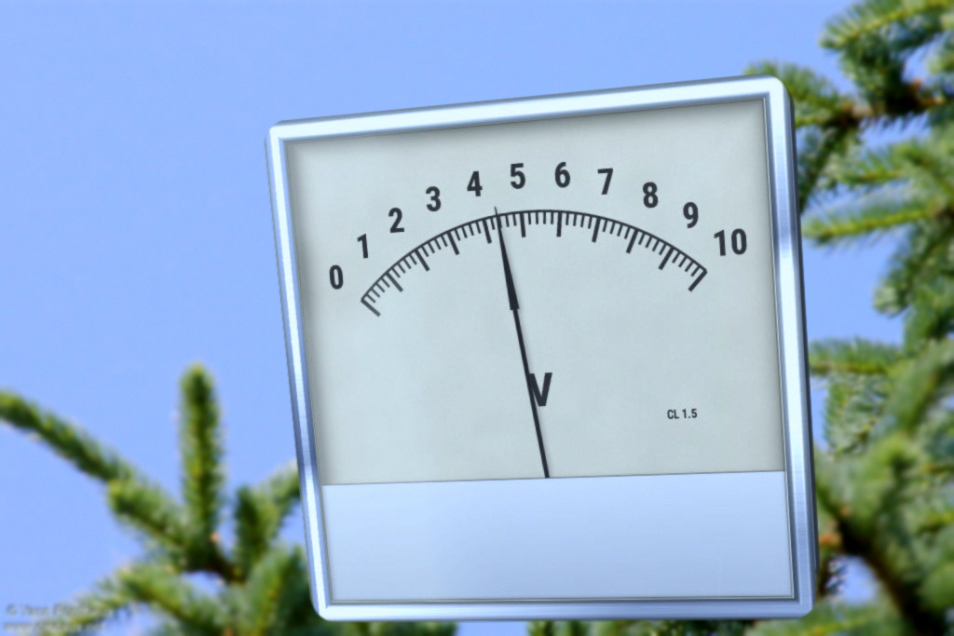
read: 4.4 V
